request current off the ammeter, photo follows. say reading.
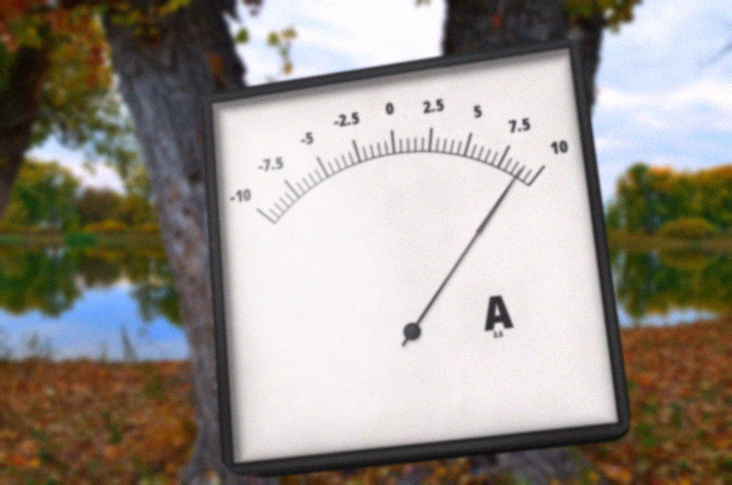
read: 9 A
